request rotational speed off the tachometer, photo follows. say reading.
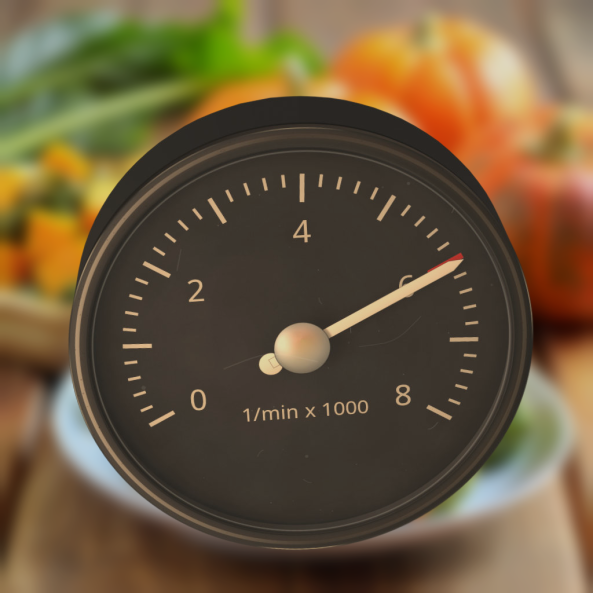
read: 6000 rpm
